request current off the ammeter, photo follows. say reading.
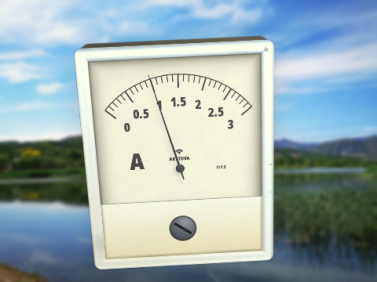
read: 1 A
